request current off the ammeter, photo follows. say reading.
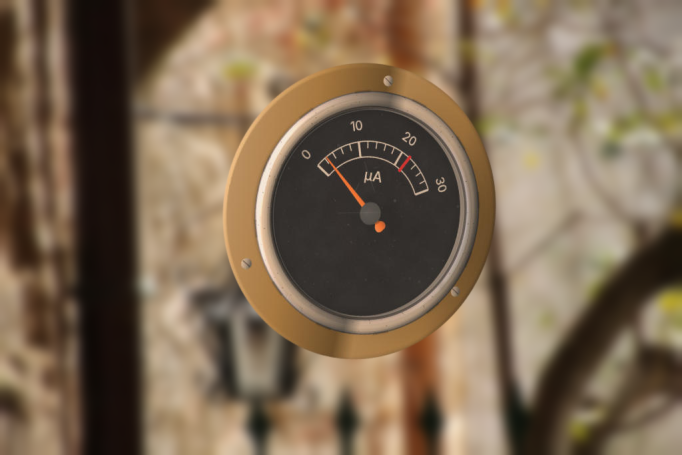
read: 2 µA
